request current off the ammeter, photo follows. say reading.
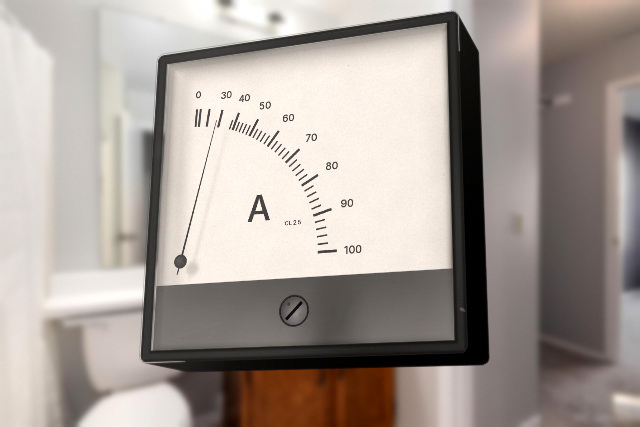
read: 30 A
